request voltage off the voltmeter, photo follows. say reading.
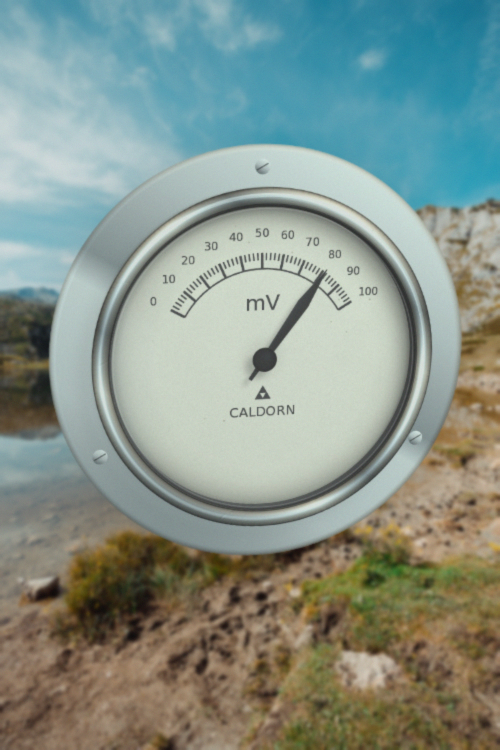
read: 80 mV
